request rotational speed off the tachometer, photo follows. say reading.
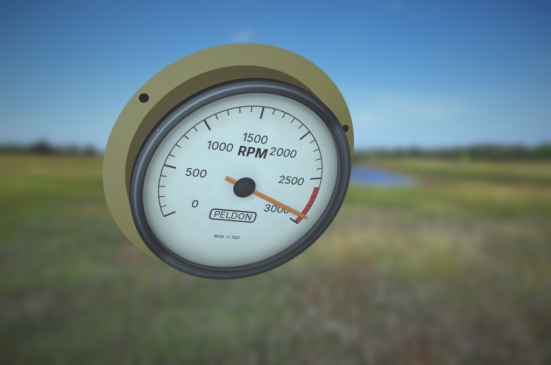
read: 2900 rpm
